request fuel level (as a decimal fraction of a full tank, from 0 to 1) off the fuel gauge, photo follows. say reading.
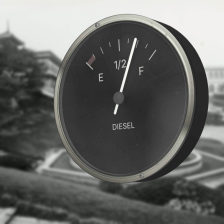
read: 0.75
